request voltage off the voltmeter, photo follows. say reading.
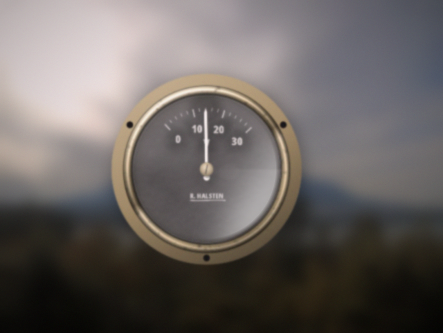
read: 14 V
